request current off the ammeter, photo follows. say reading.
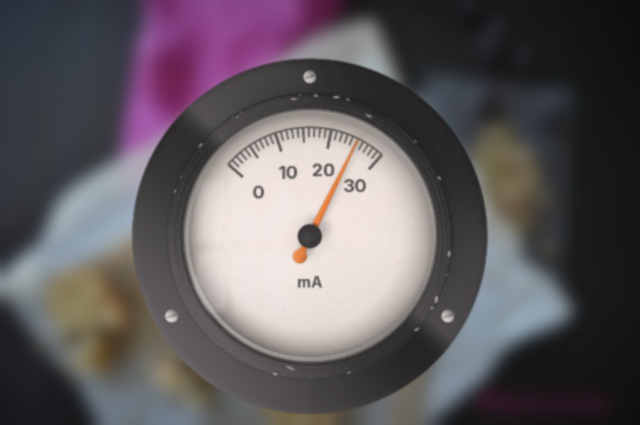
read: 25 mA
